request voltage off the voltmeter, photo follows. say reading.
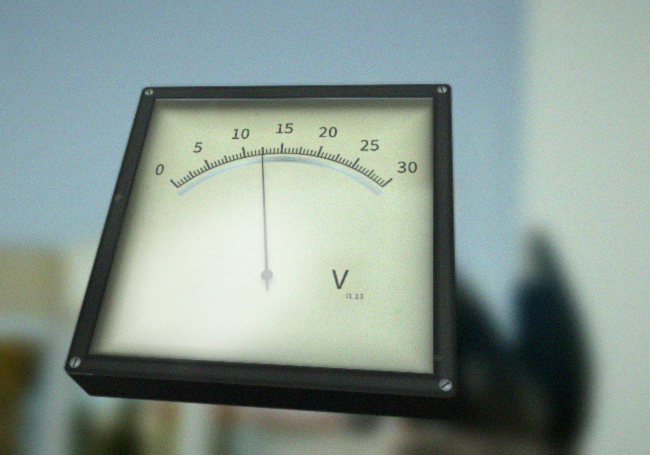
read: 12.5 V
